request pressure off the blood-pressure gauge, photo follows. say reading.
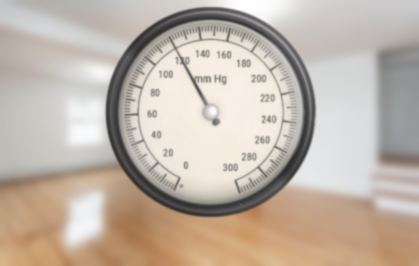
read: 120 mmHg
